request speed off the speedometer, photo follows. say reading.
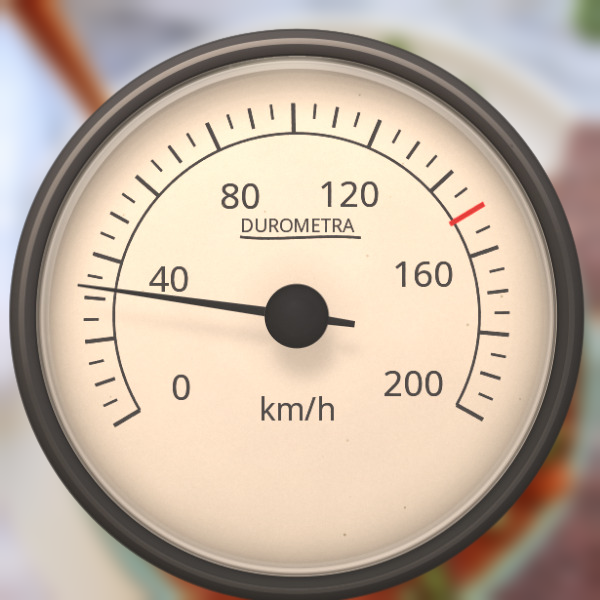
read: 32.5 km/h
